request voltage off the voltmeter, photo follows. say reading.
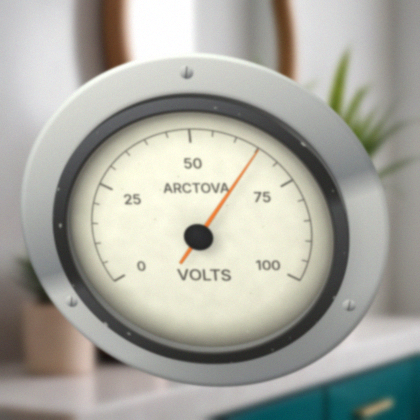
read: 65 V
